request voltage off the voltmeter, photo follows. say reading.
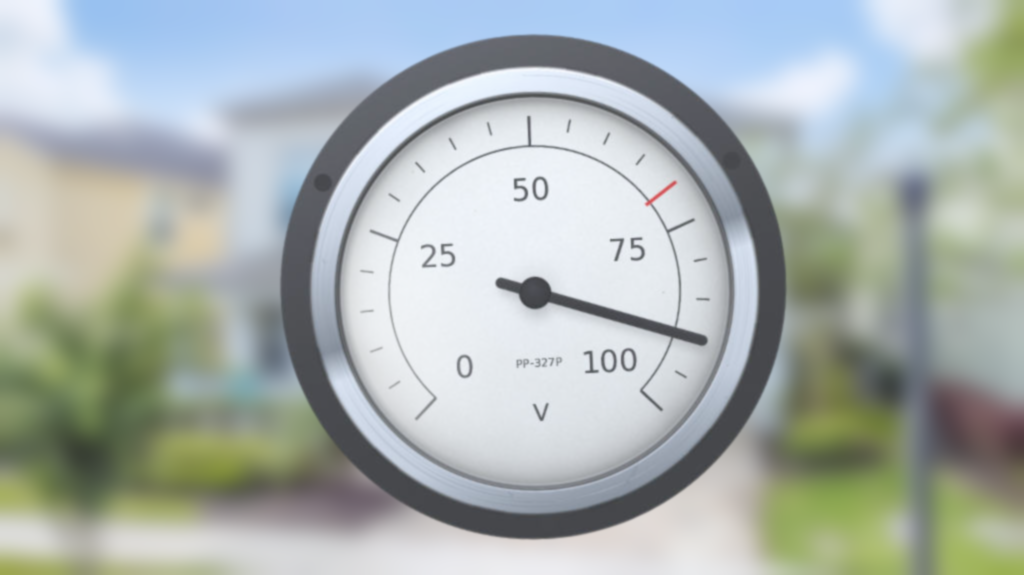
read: 90 V
